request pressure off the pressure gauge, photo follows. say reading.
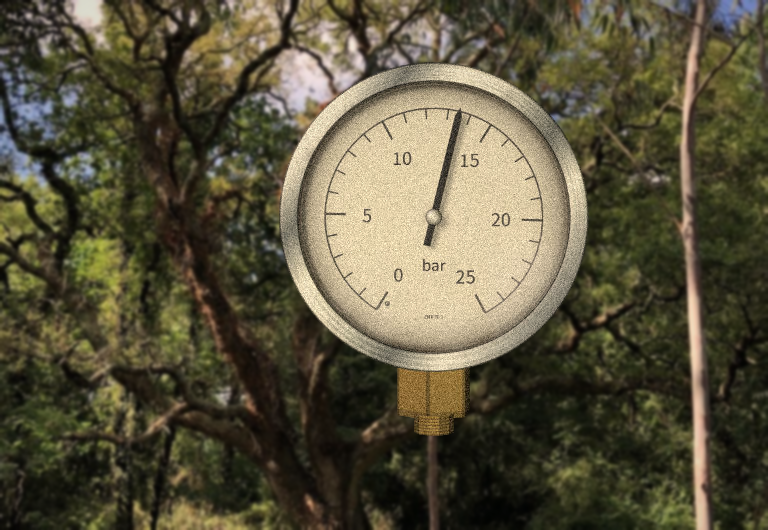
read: 13.5 bar
